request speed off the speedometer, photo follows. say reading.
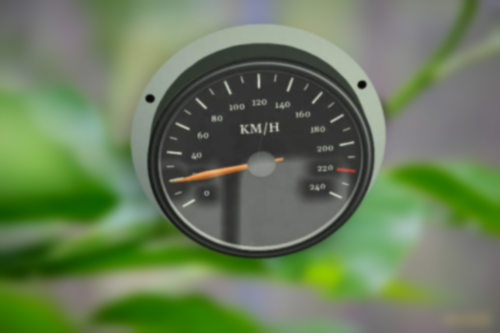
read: 20 km/h
